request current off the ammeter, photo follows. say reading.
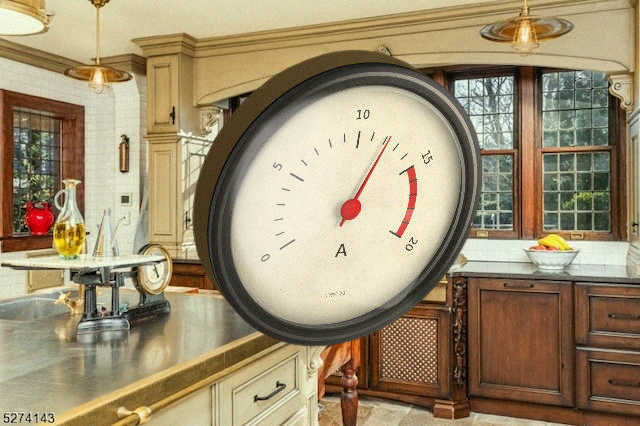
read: 12 A
